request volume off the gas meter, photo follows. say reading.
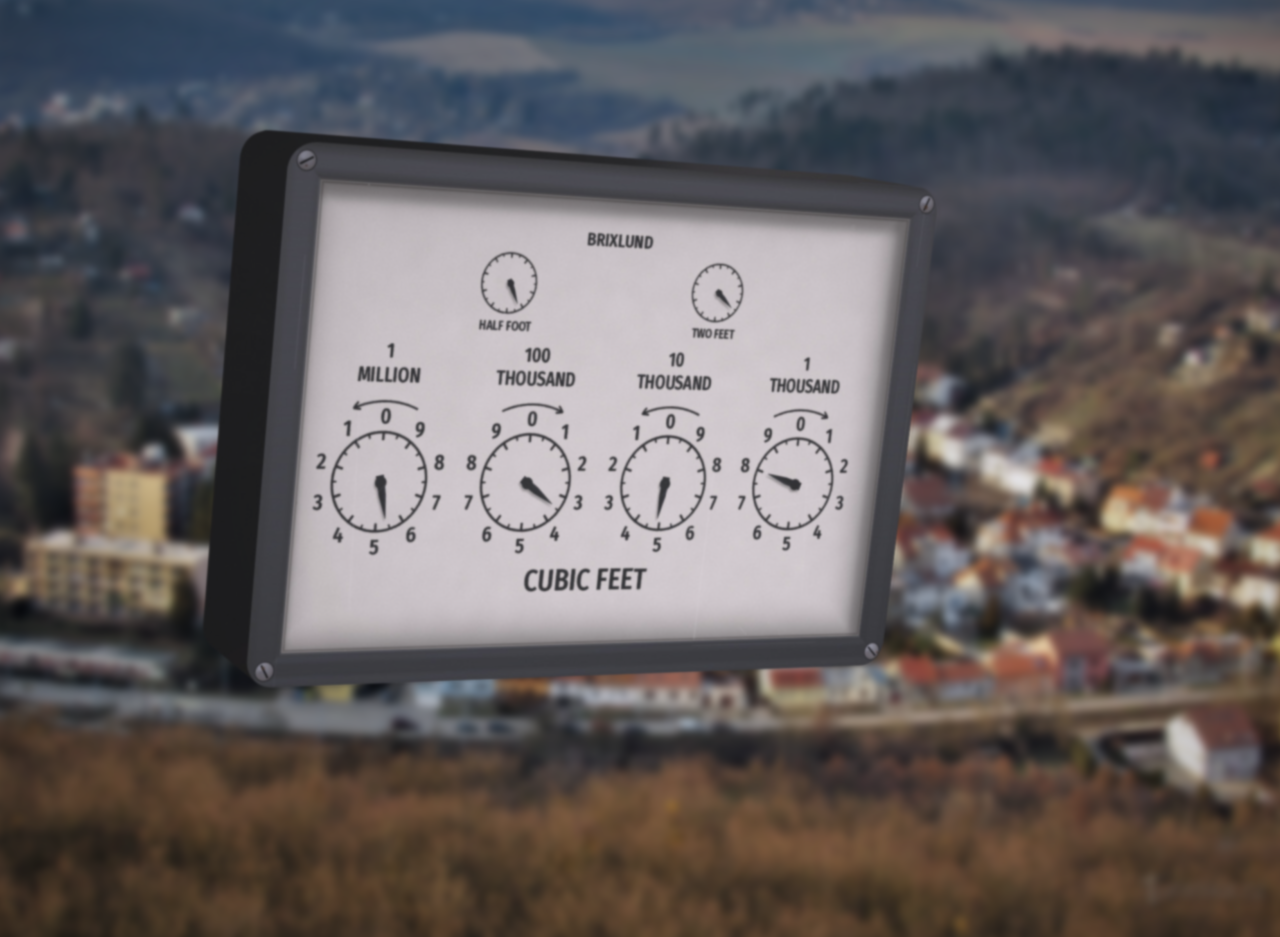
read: 534800 ft³
